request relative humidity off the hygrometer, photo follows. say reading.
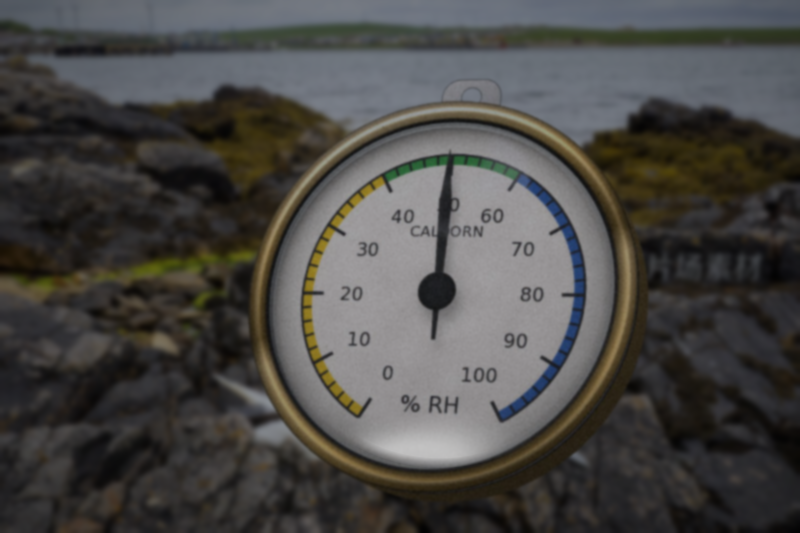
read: 50 %
